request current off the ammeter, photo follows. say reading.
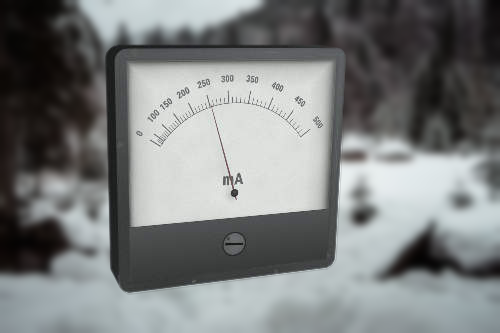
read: 250 mA
